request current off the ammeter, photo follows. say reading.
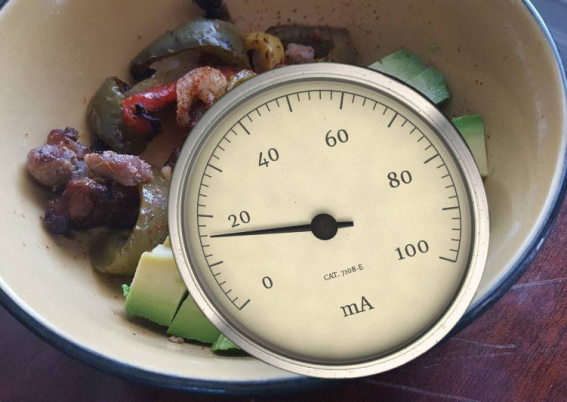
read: 16 mA
